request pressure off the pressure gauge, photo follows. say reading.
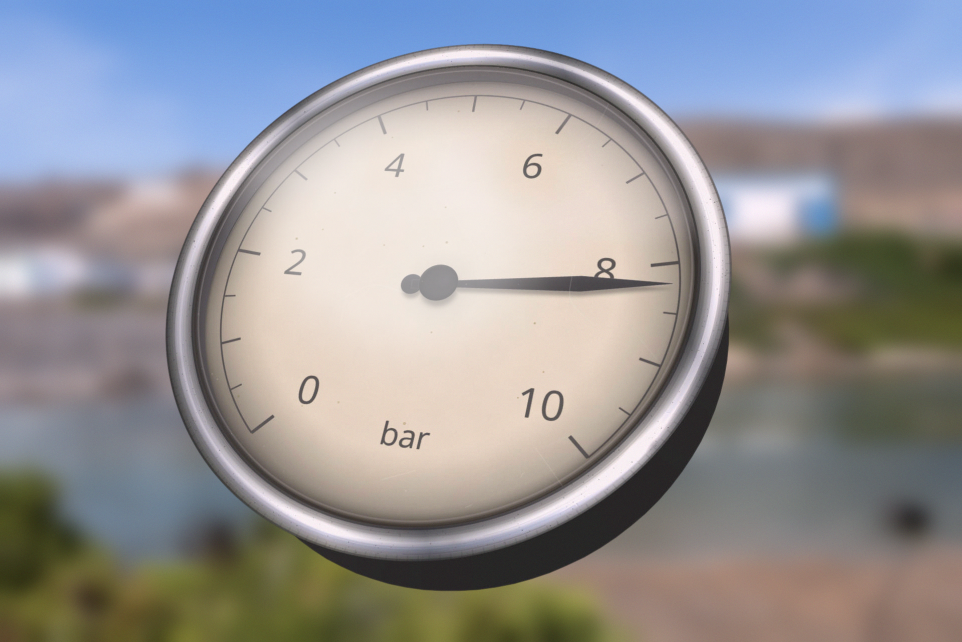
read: 8.25 bar
